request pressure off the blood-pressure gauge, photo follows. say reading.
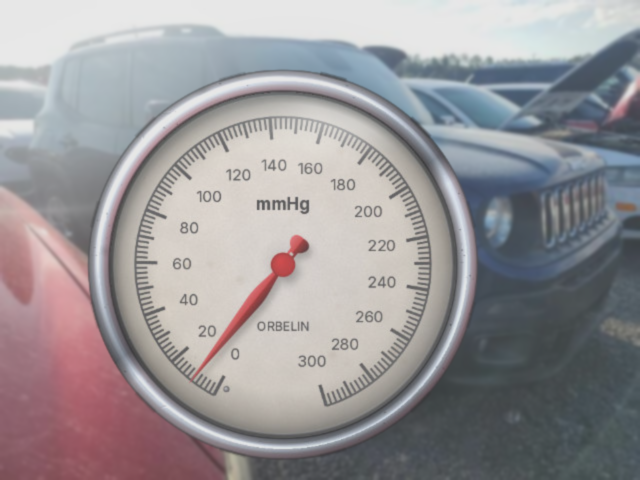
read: 10 mmHg
